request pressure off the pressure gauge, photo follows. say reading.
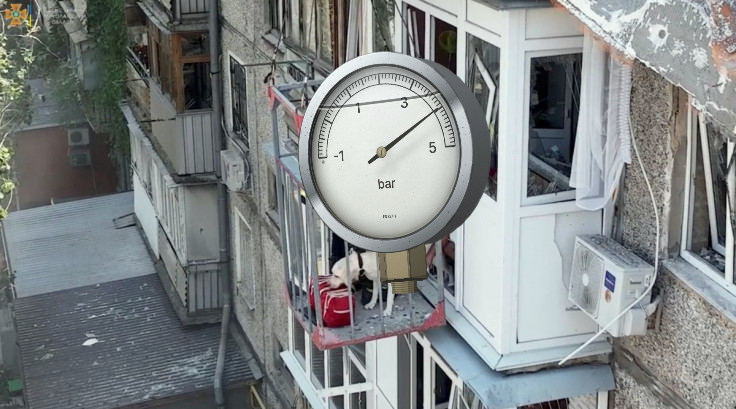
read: 4 bar
